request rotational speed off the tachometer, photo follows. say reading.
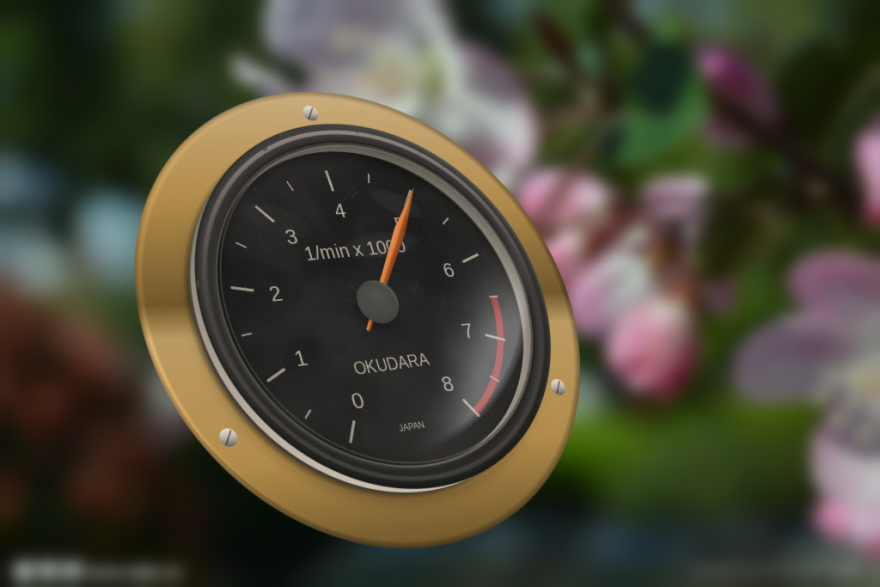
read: 5000 rpm
